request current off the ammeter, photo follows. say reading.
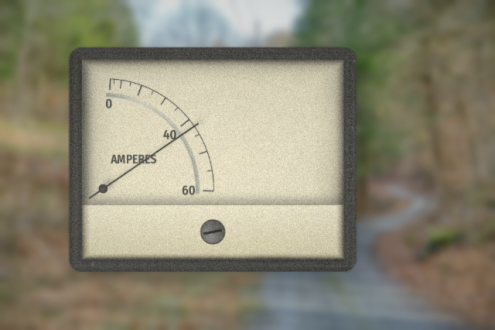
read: 42.5 A
